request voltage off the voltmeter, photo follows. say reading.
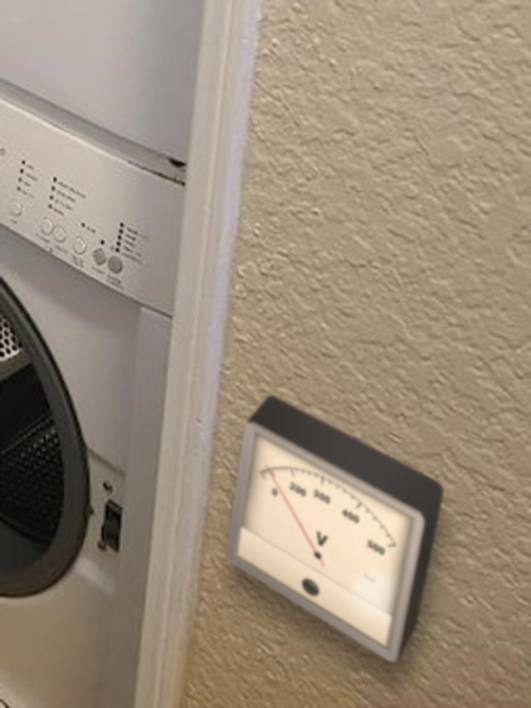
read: 100 V
